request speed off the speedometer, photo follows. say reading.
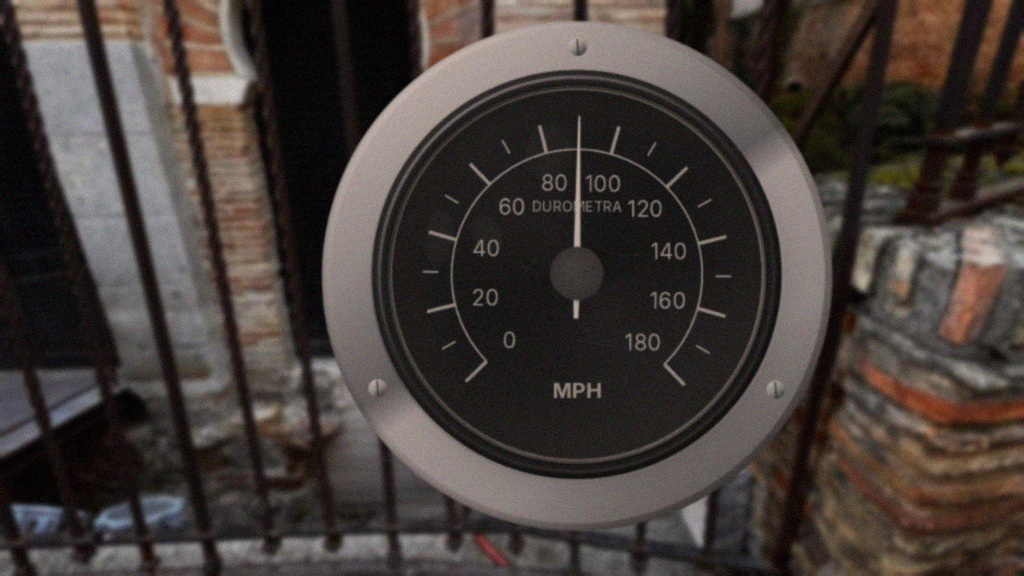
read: 90 mph
